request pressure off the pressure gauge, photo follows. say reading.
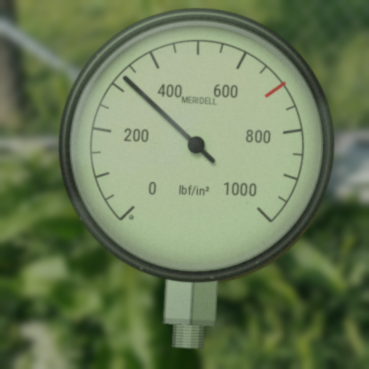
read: 325 psi
